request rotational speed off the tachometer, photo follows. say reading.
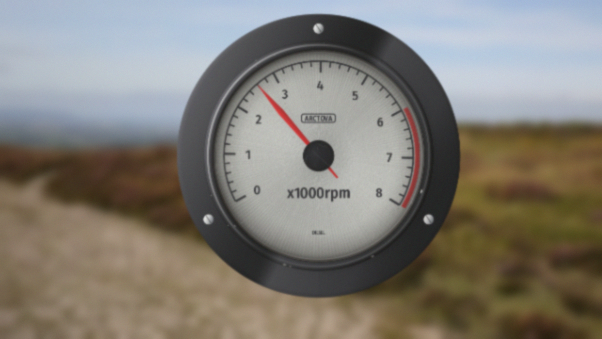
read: 2600 rpm
